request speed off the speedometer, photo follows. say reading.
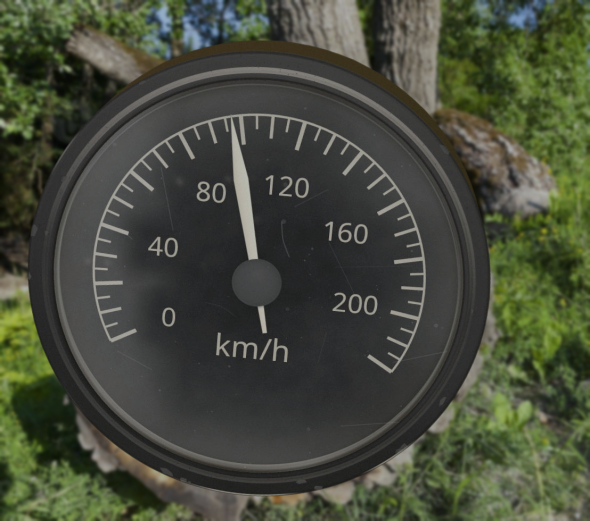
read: 97.5 km/h
